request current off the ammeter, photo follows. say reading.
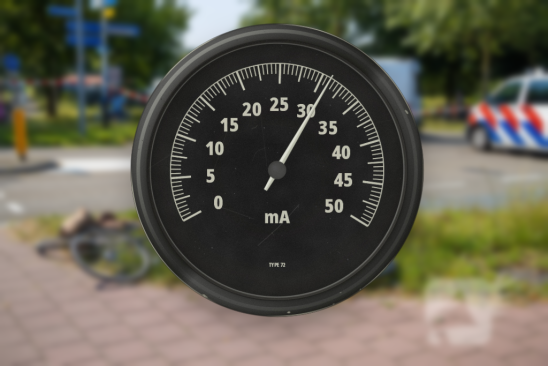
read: 31 mA
